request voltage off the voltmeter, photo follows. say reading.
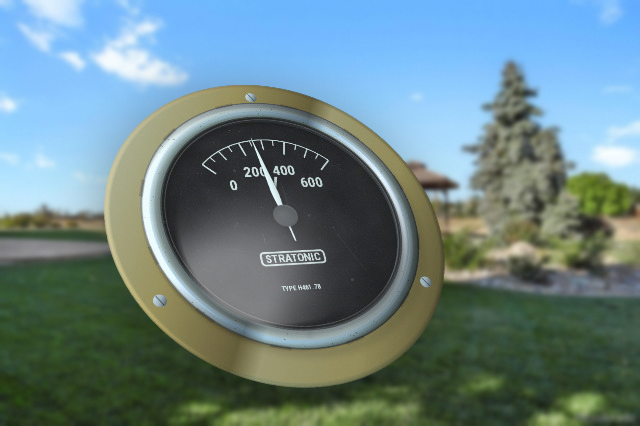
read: 250 V
